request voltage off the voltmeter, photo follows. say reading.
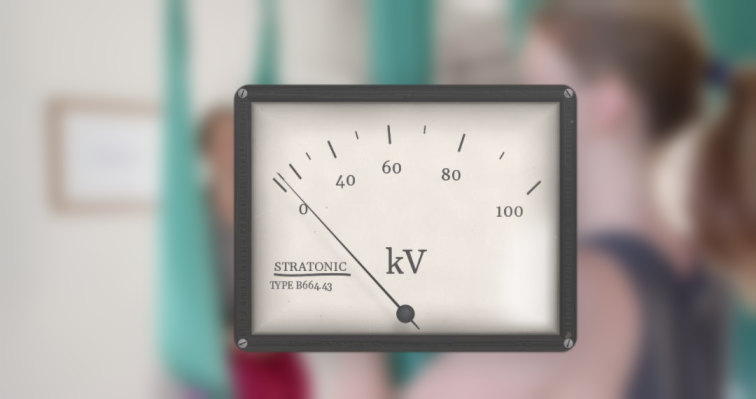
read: 10 kV
